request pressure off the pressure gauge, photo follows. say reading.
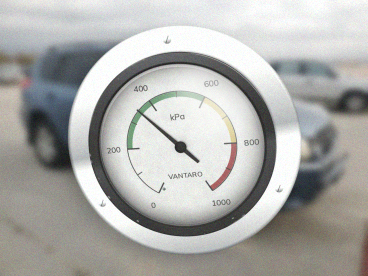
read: 350 kPa
